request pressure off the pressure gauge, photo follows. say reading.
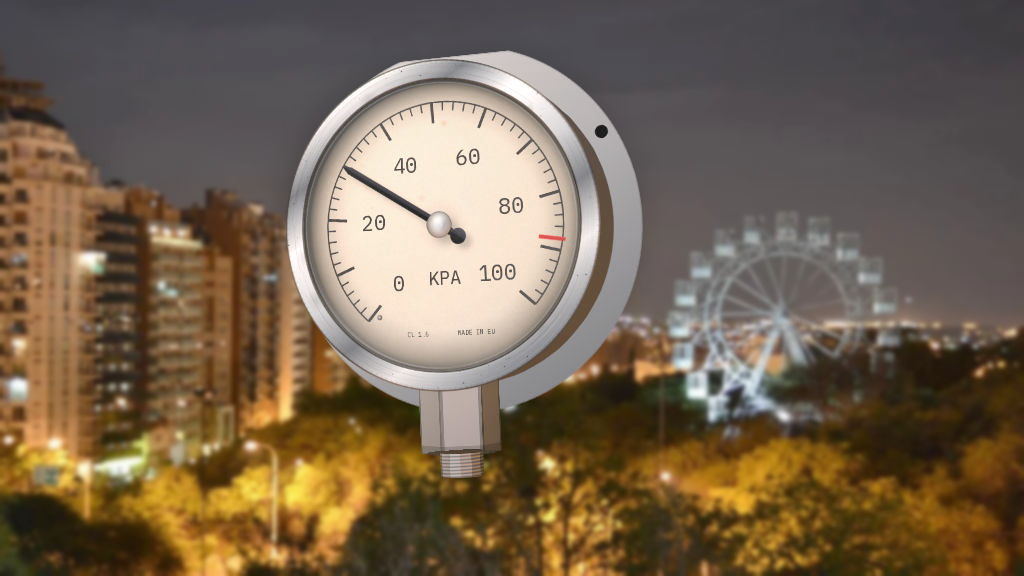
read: 30 kPa
